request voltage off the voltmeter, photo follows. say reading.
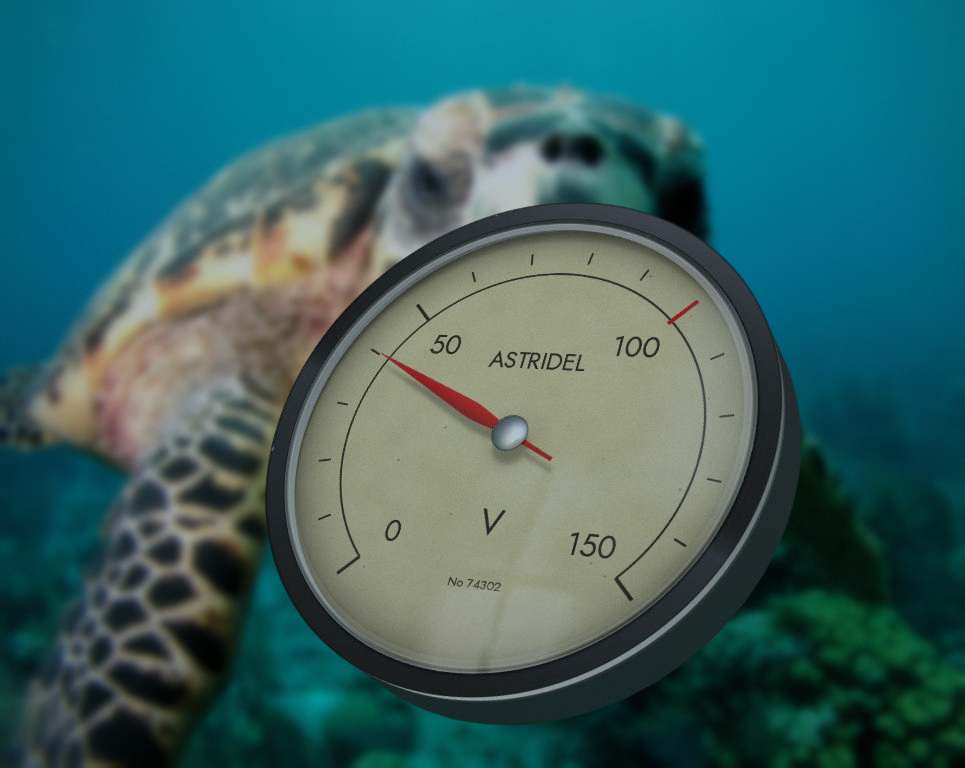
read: 40 V
